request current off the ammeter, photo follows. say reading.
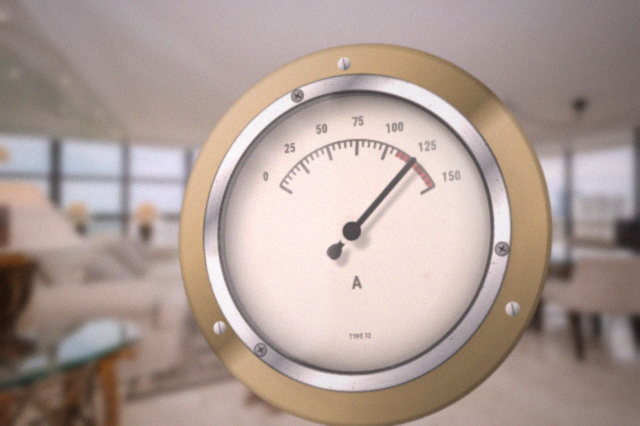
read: 125 A
